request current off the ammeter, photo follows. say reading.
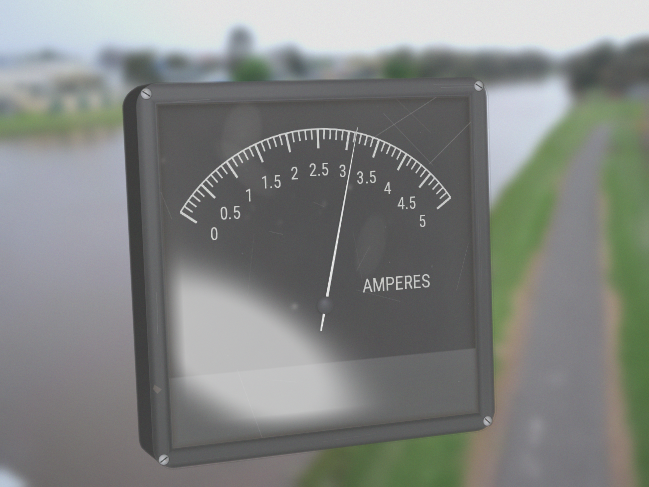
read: 3.1 A
